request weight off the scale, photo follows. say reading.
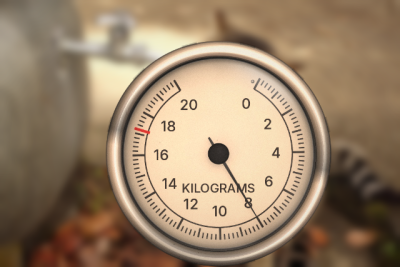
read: 8 kg
